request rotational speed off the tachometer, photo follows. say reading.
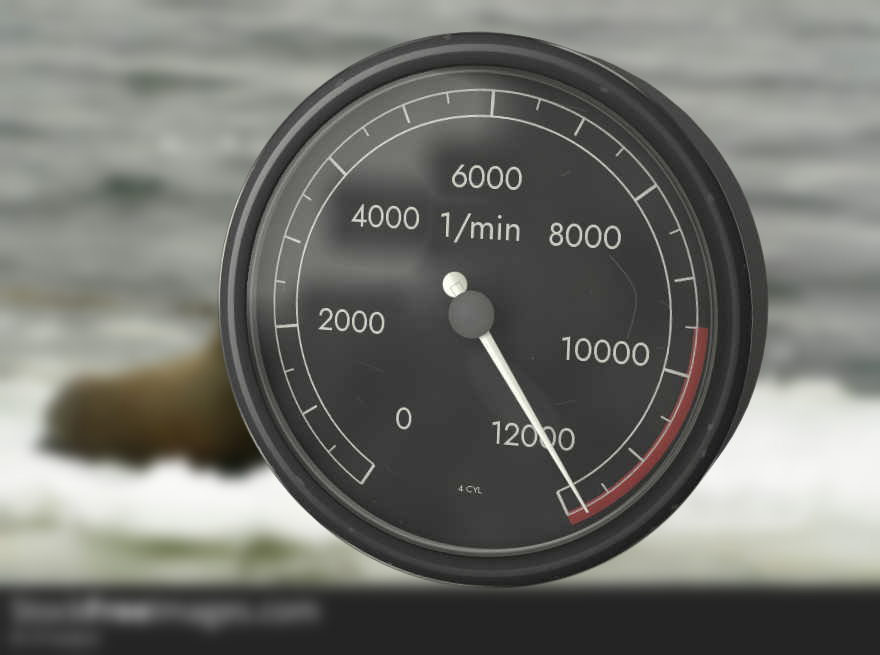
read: 11750 rpm
